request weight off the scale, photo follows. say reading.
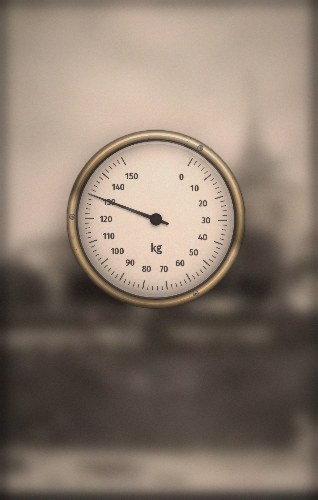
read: 130 kg
